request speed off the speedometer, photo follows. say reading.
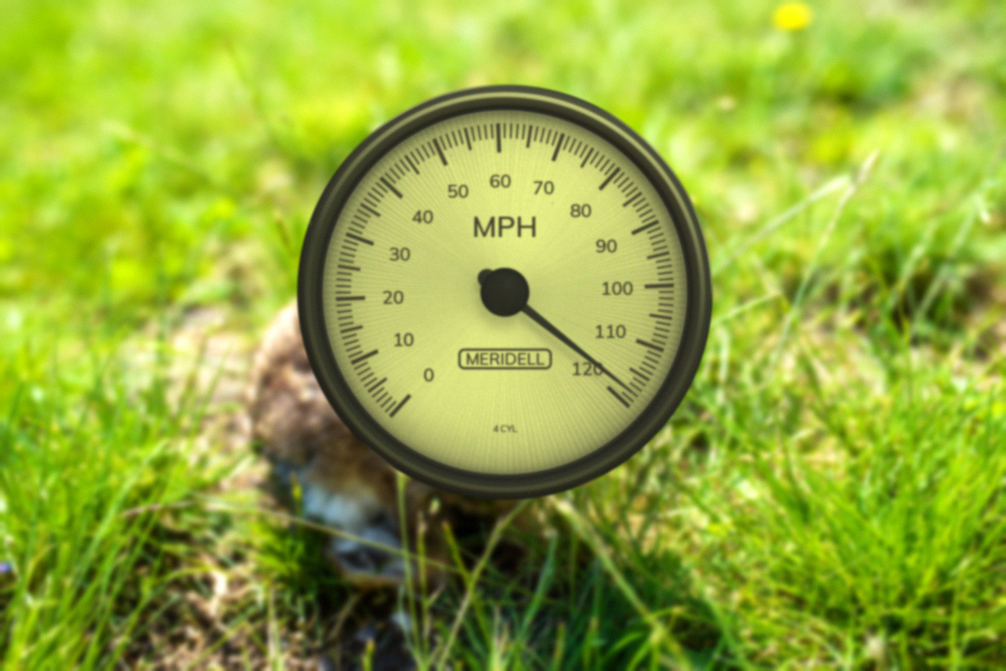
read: 118 mph
